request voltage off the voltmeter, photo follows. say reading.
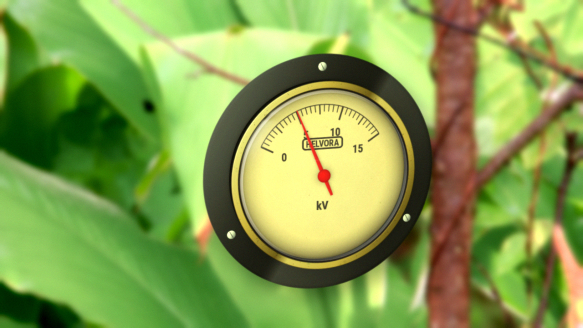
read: 5 kV
